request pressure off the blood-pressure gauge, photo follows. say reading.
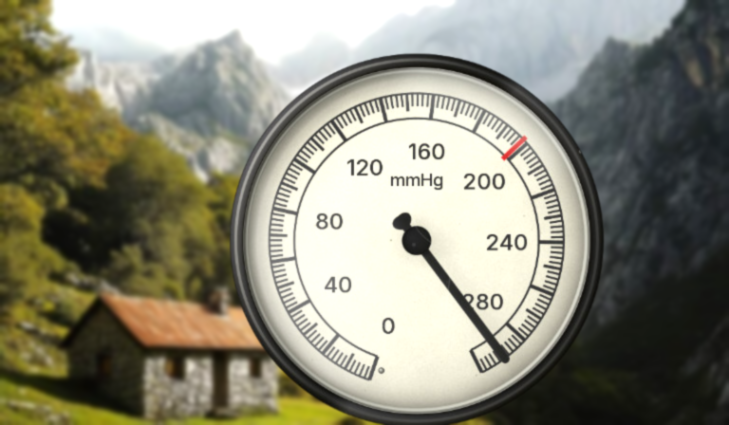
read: 290 mmHg
